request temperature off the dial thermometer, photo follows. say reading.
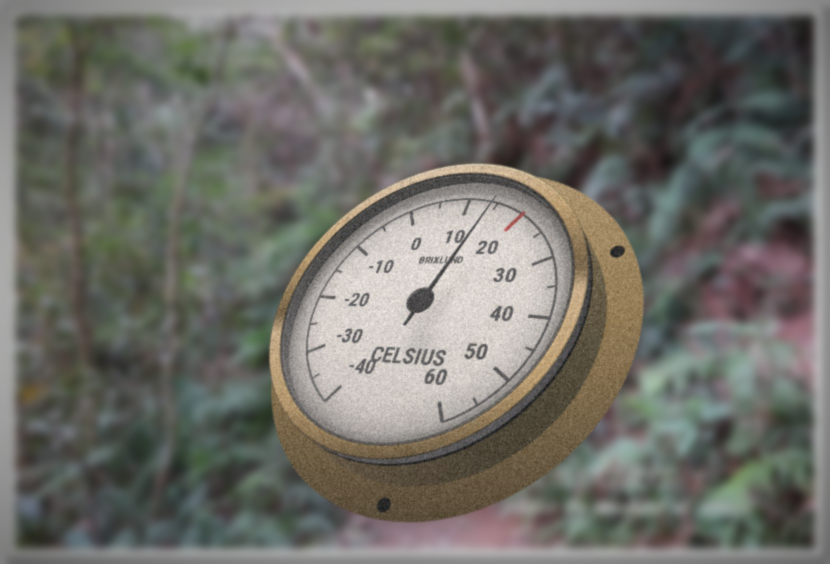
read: 15 °C
